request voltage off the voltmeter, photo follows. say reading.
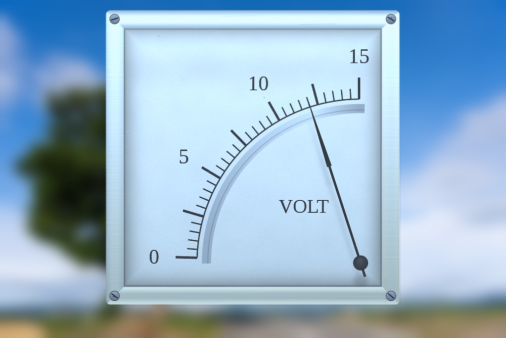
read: 12 V
